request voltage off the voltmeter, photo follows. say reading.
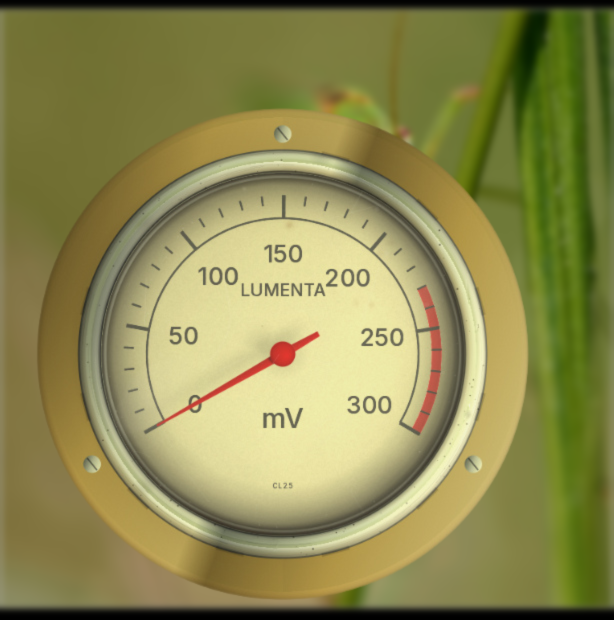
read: 0 mV
